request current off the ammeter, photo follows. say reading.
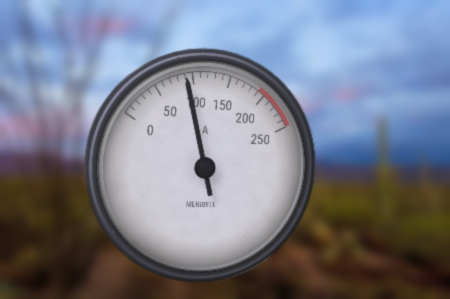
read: 90 A
